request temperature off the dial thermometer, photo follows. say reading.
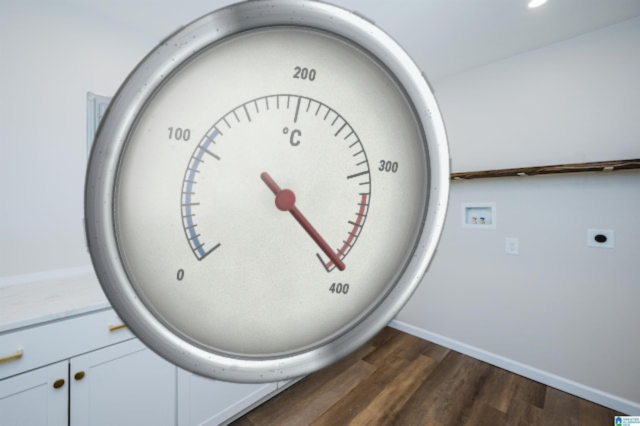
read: 390 °C
